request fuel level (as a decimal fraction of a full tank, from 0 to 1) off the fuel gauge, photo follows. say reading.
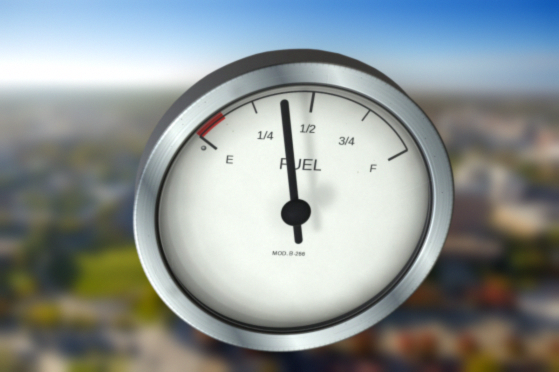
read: 0.375
